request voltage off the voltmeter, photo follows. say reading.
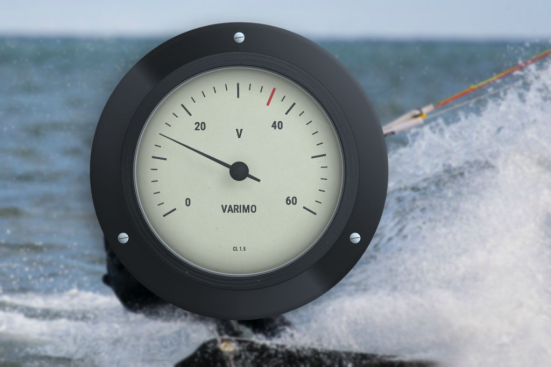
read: 14 V
